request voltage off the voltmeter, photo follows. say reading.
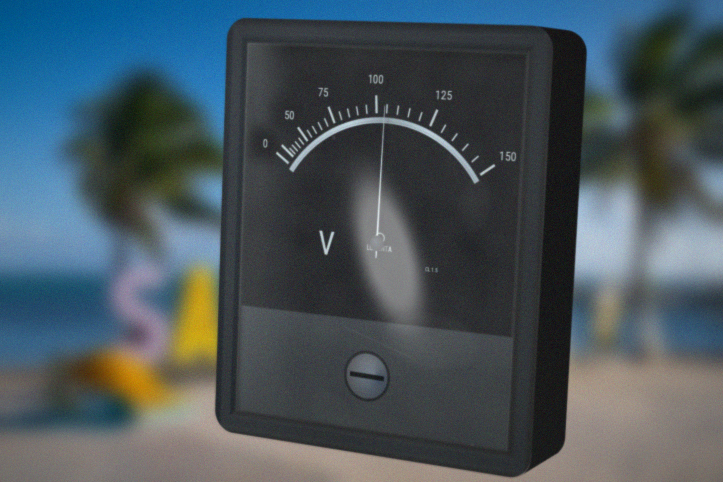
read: 105 V
